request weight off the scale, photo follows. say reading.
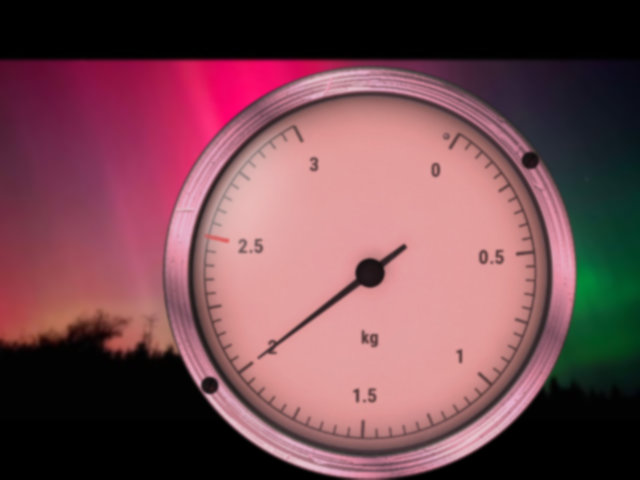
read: 2 kg
